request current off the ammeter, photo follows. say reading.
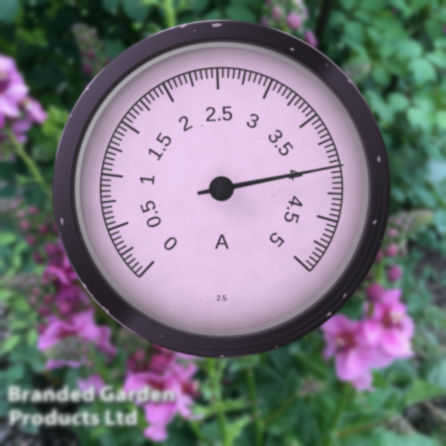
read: 4 A
